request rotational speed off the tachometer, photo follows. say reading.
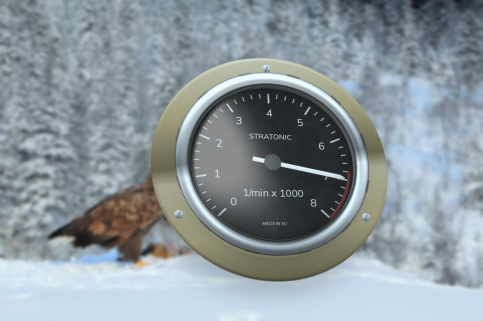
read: 7000 rpm
